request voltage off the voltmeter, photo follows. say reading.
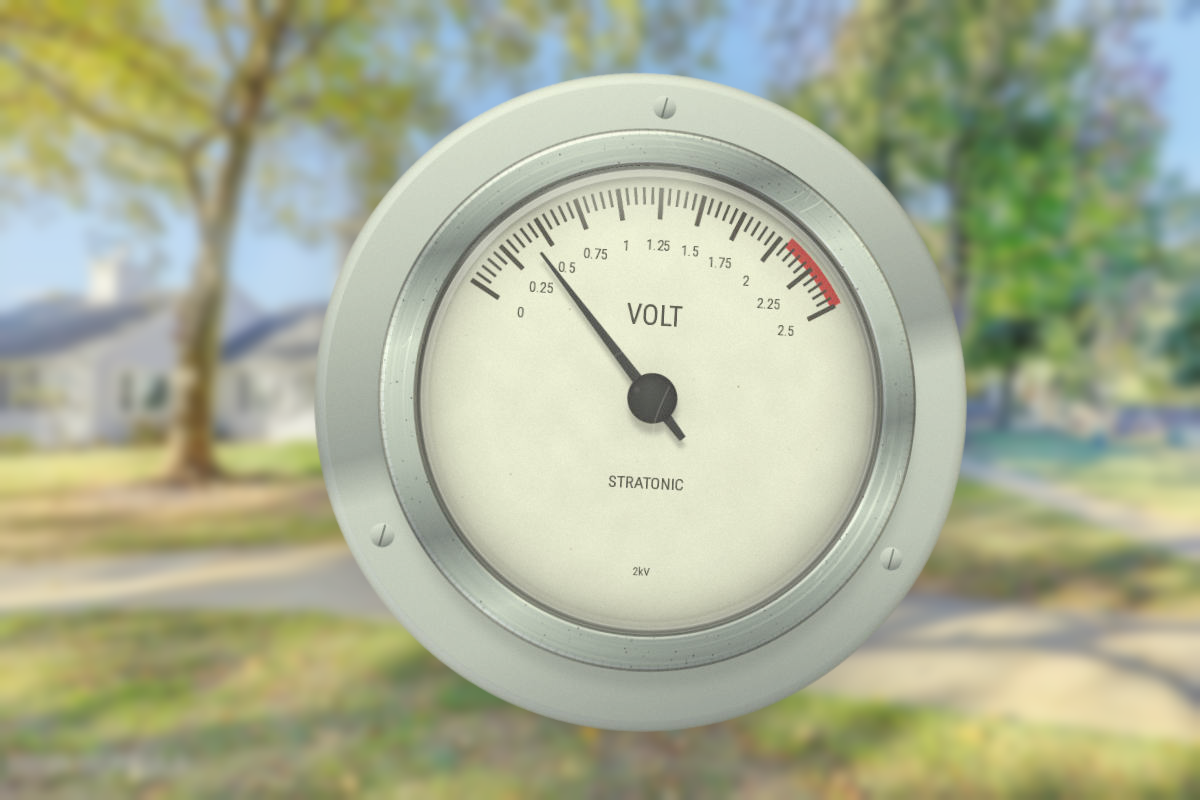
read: 0.4 V
